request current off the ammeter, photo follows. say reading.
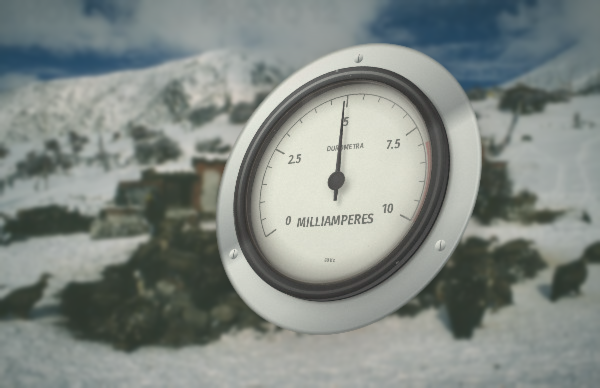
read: 5 mA
